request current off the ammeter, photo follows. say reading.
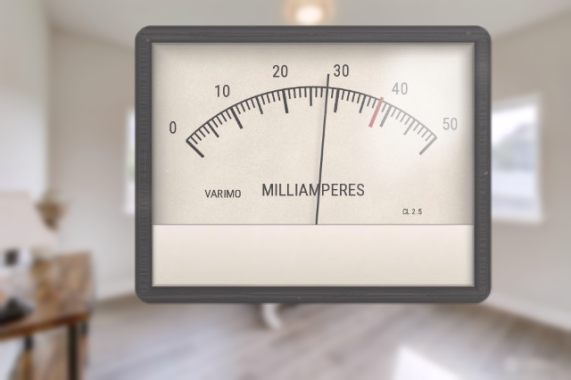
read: 28 mA
